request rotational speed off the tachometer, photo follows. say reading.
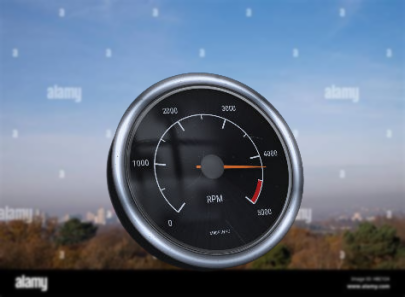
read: 4250 rpm
